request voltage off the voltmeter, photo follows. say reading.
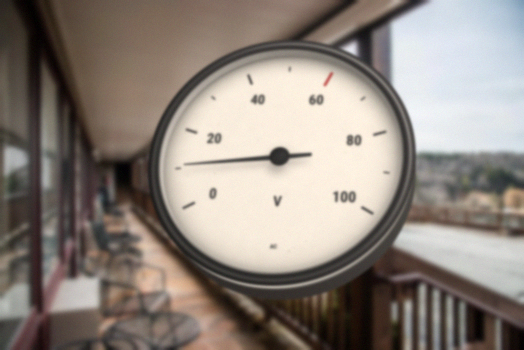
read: 10 V
